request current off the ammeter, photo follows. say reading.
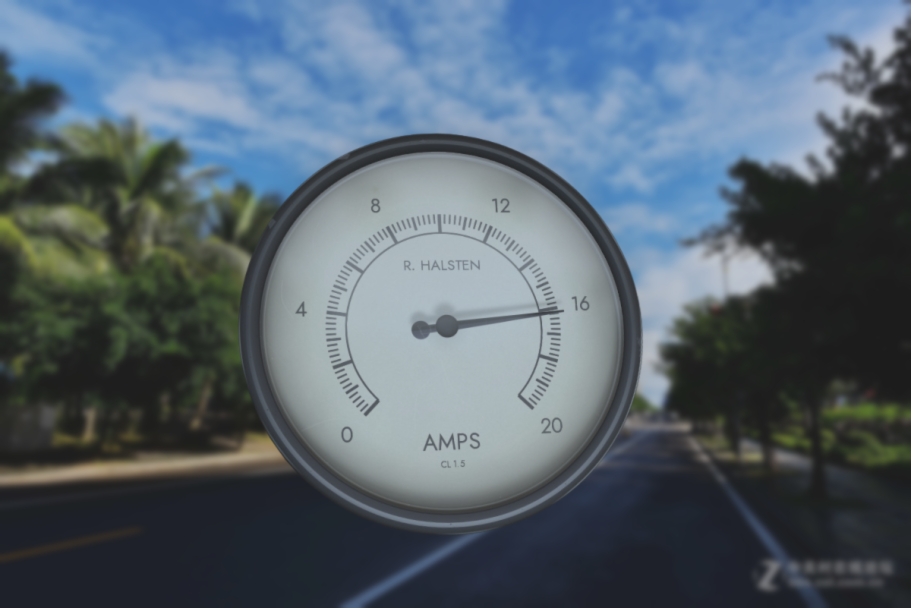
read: 16.2 A
